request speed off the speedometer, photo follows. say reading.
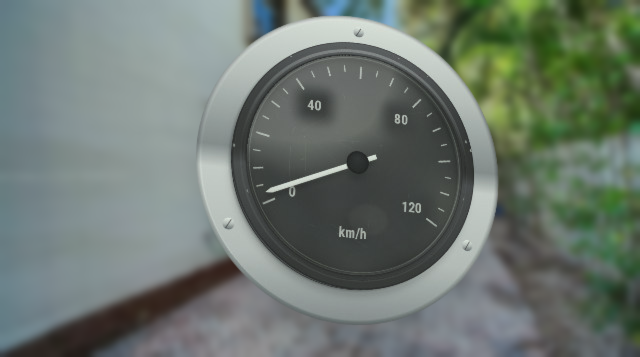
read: 2.5 km/h
